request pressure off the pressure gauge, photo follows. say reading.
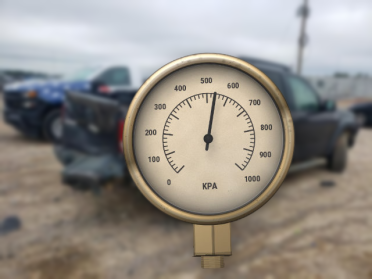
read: 540 kPa
